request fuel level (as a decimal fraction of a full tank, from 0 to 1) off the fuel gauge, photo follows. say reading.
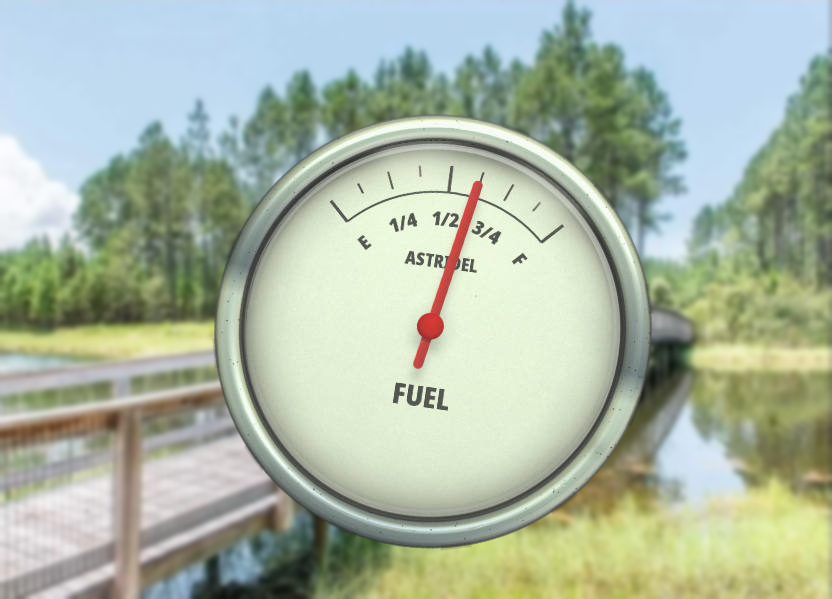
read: 0.625
